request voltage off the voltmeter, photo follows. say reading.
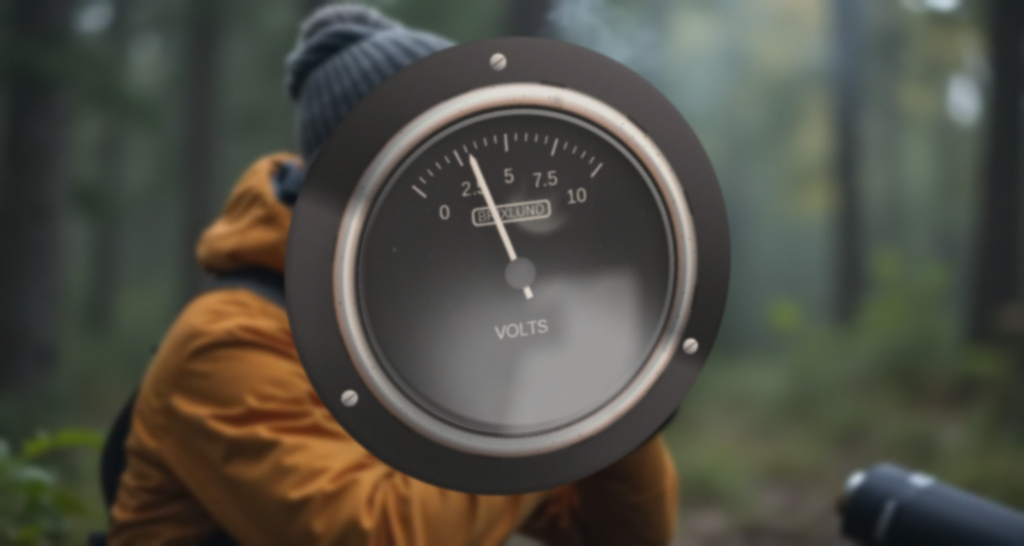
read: 3 V
